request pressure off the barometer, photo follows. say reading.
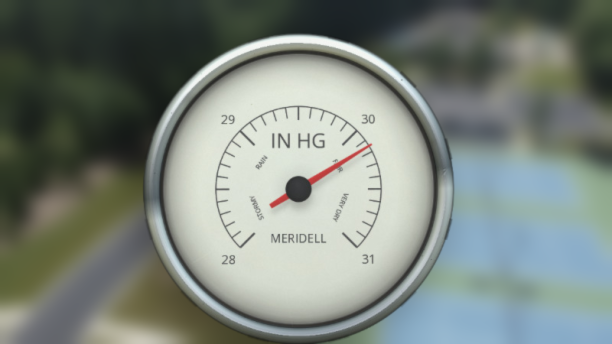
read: 30.15 inHg
